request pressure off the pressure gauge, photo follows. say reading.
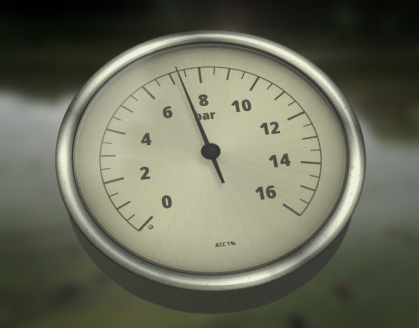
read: 7.25 bar
